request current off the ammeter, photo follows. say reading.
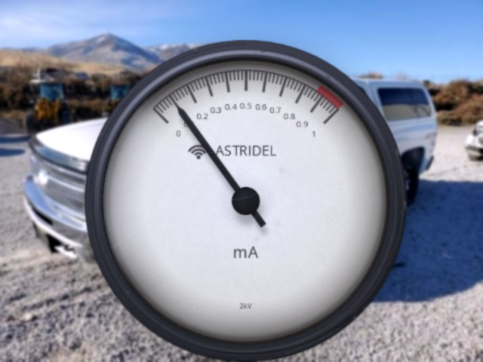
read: 0.1 mA
